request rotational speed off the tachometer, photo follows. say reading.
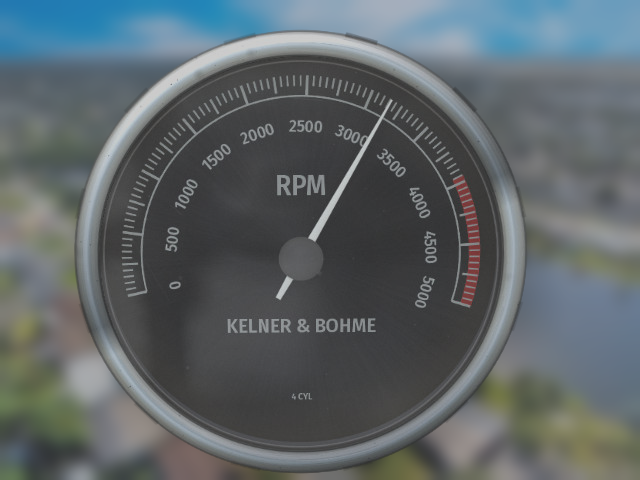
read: 3150 rpm
